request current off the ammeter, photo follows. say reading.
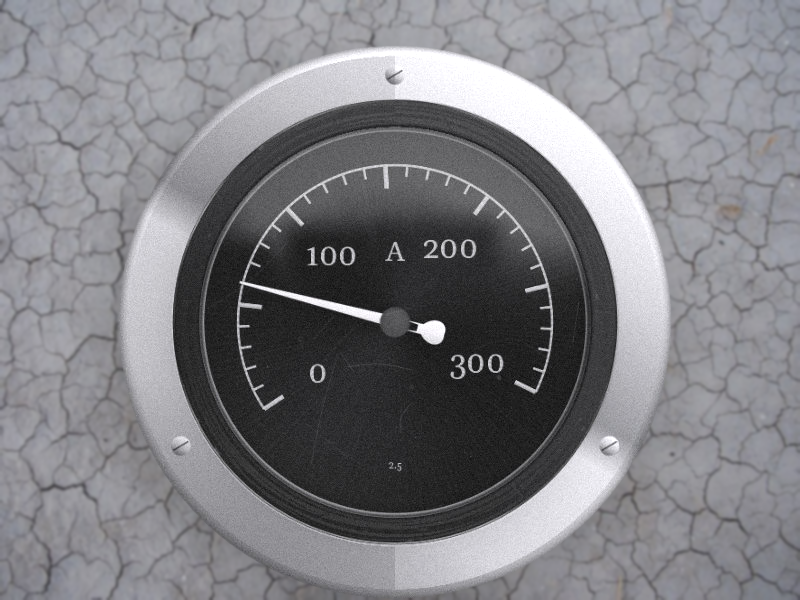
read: 60 A
